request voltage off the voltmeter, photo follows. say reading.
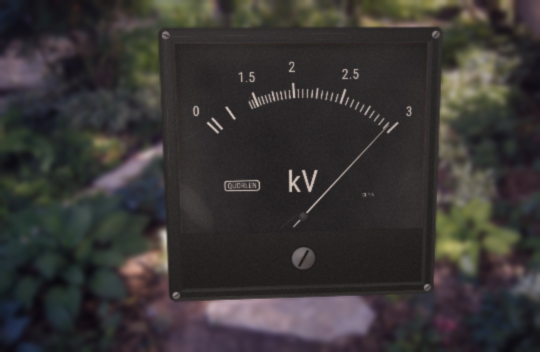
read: 2.95 kV
